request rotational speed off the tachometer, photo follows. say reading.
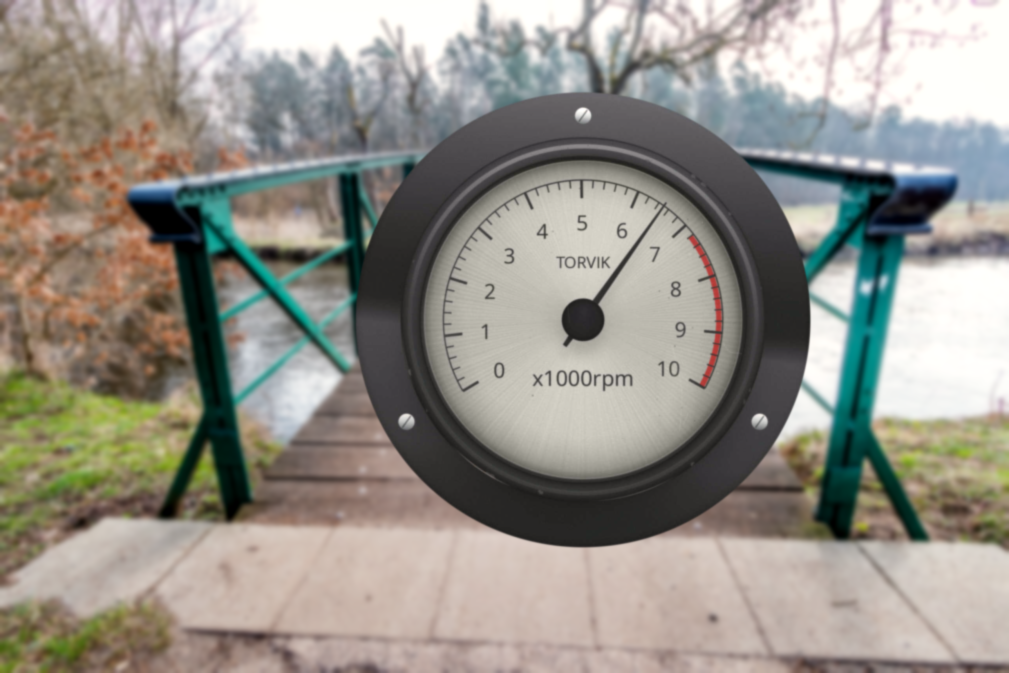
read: 6500 rpm
